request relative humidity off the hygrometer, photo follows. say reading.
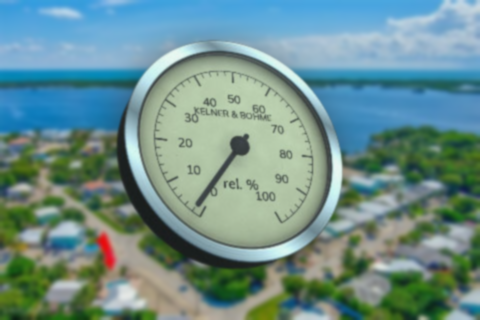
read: 2 %
